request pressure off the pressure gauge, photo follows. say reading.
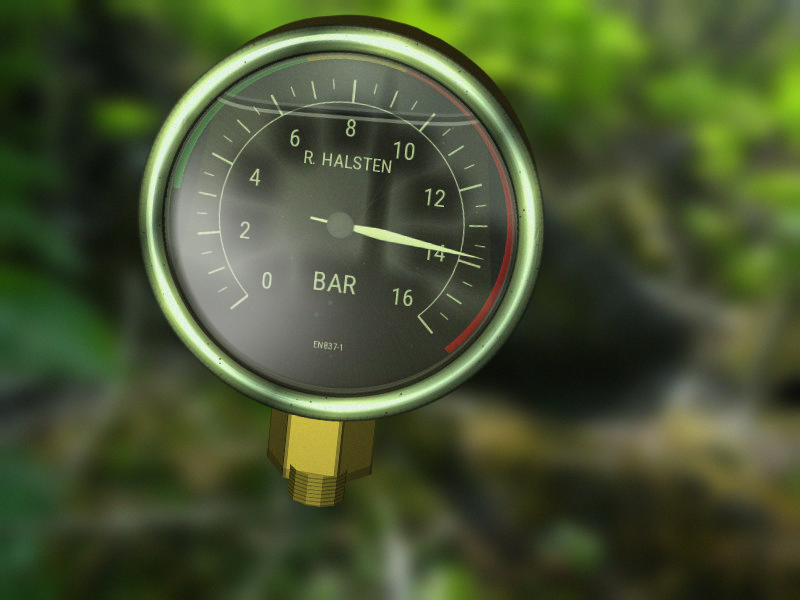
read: 13.75 bar
